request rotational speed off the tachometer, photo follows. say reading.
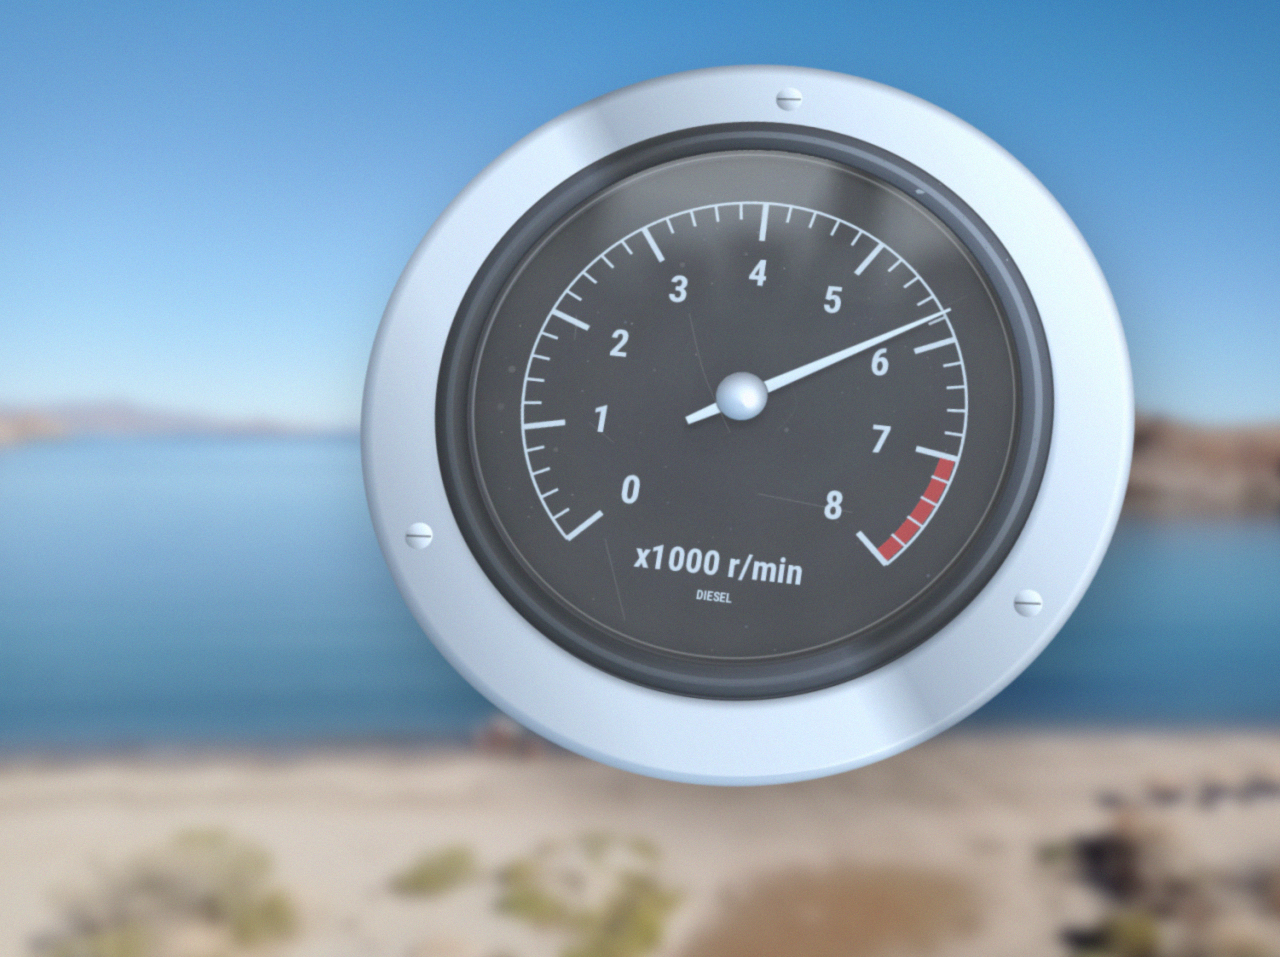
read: 5800 rpm
